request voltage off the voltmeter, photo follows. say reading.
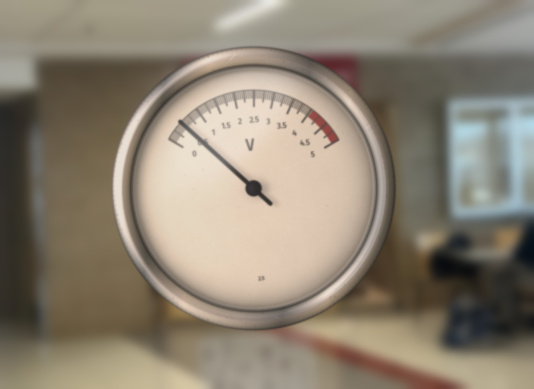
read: 0.5 V
